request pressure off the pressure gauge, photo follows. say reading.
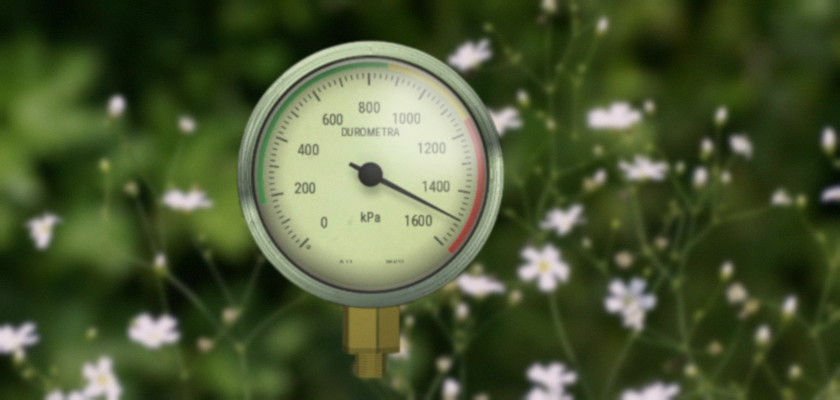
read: 1500 kPa
